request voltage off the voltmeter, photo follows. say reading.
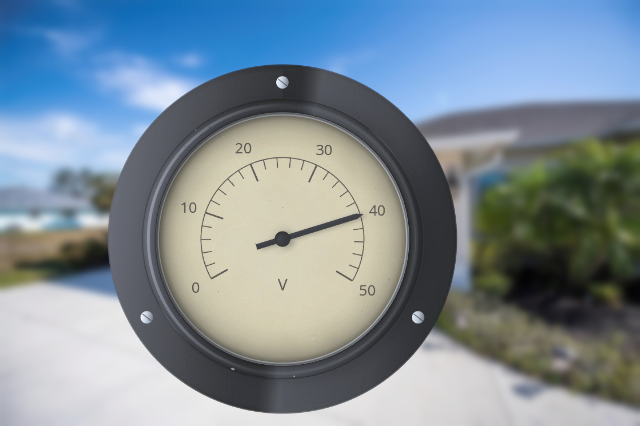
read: 40 V
